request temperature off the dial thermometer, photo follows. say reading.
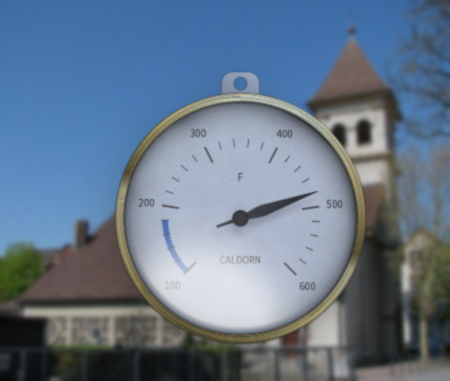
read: 480 °F
